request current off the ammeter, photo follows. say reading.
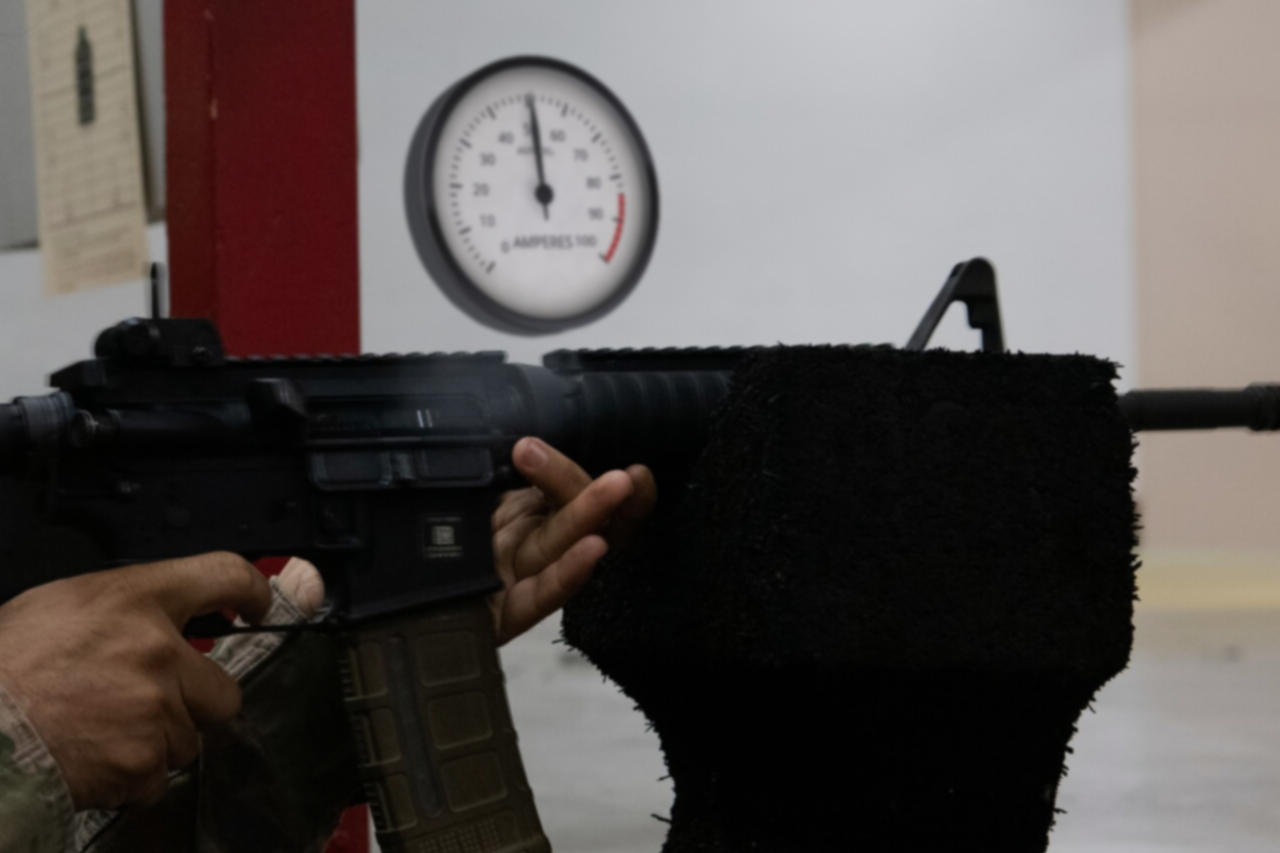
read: 50 A
